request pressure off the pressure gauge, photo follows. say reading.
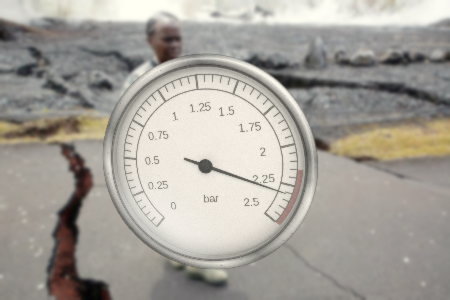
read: 2.3 bar
